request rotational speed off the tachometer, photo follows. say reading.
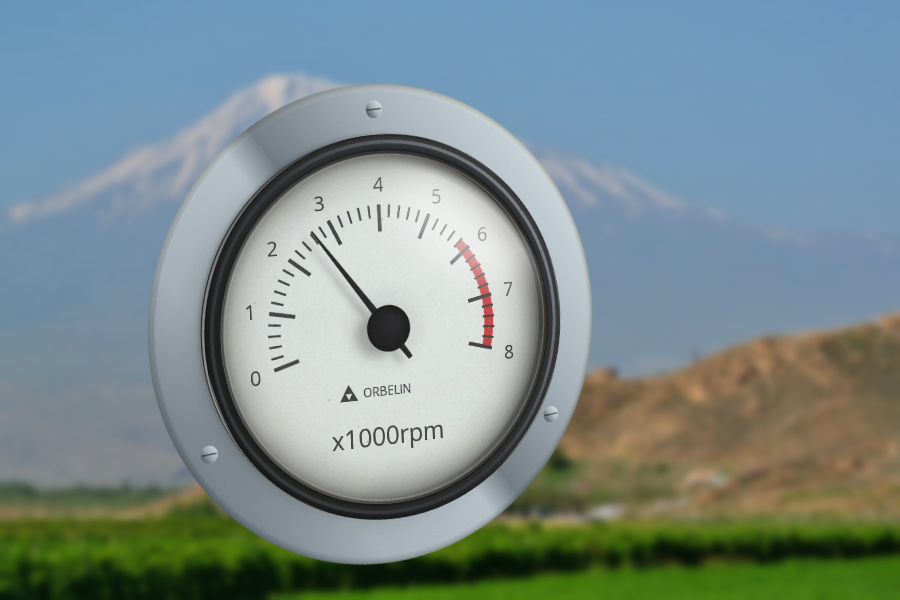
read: 2600 rpm
